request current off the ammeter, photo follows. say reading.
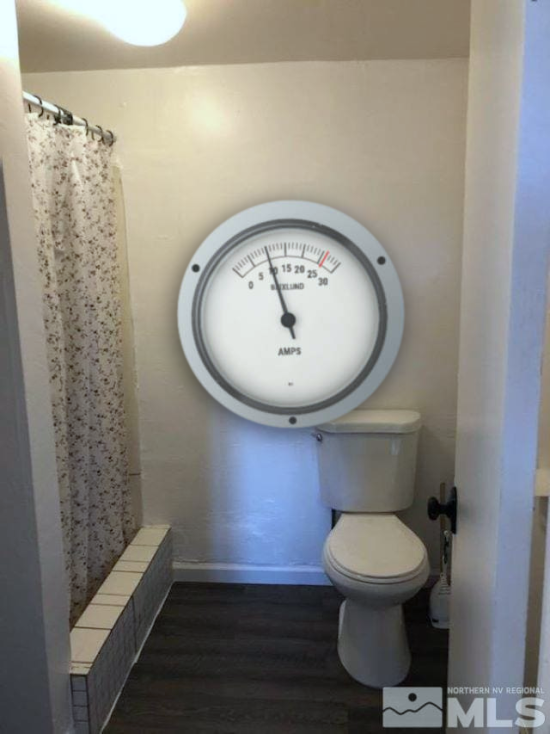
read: 10 A
